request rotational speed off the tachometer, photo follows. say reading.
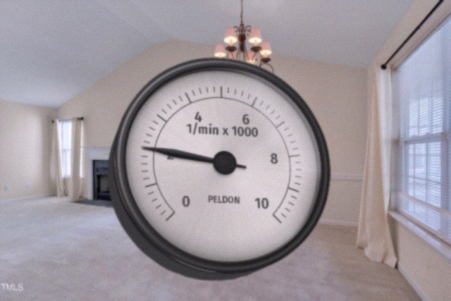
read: 2000 rpm
